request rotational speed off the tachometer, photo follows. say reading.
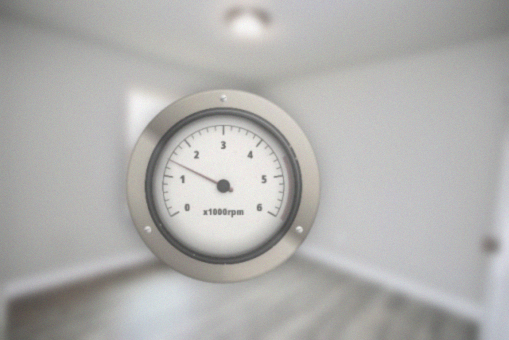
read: 1400 rpm
